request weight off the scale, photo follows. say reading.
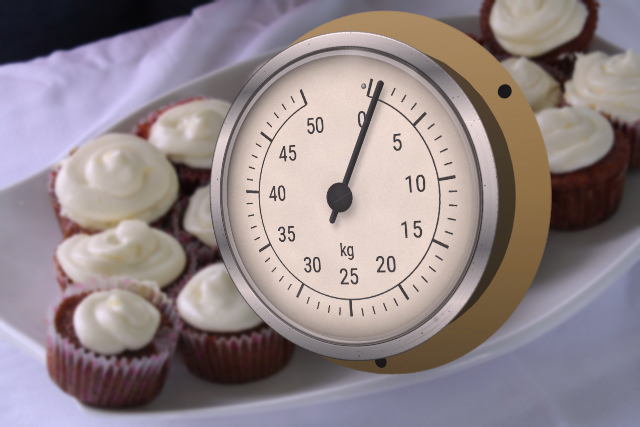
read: 1 kg
